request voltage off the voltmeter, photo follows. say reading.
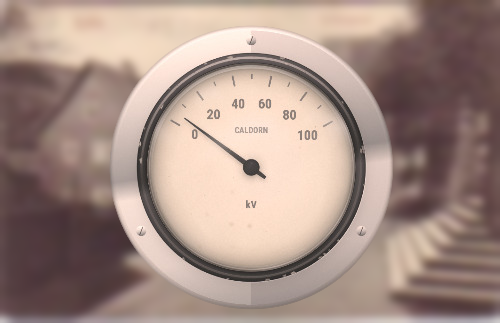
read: 5 kV
